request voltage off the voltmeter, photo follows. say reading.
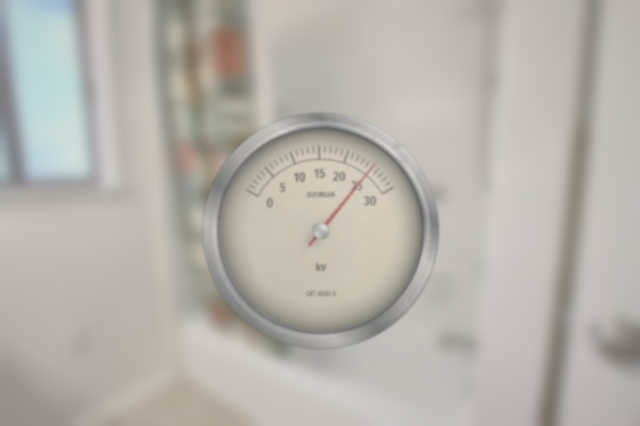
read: 25 kV
